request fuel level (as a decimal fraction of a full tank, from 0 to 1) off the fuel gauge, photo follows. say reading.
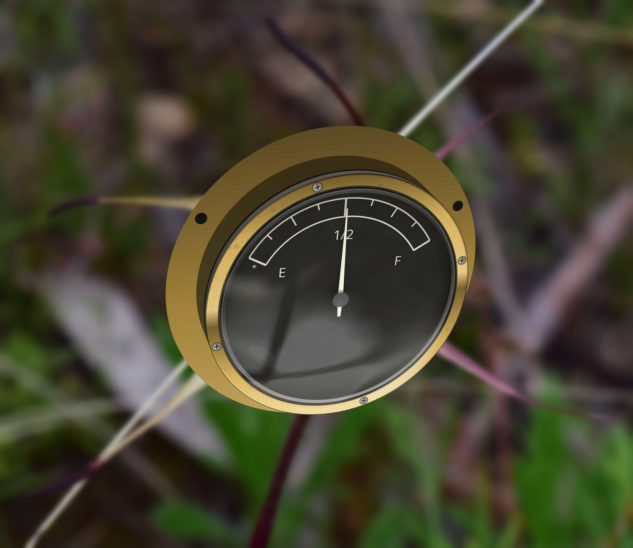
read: 0.5
